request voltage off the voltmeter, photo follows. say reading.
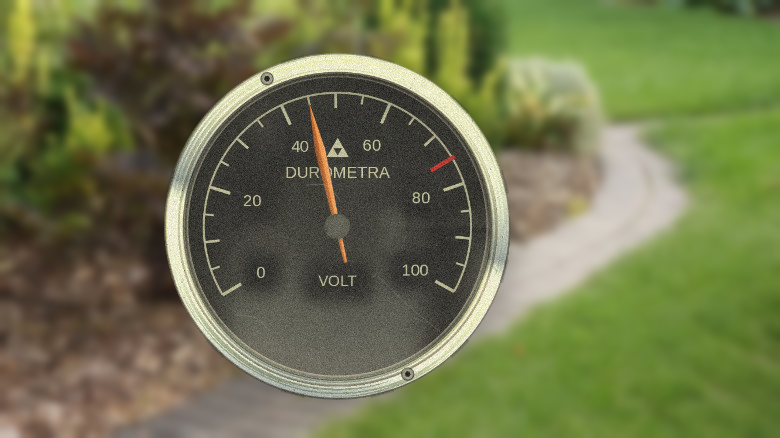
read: 45 V
